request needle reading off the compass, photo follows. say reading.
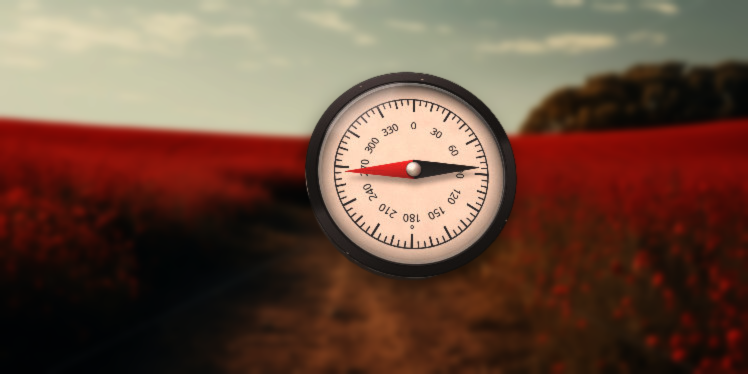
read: 265 °
